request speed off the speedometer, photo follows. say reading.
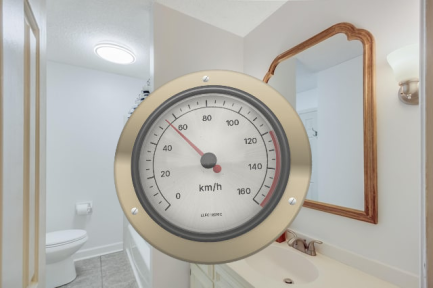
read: 55 km/h
